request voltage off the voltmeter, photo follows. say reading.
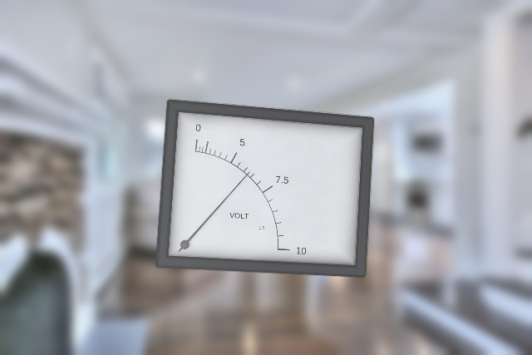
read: 6.25 V
